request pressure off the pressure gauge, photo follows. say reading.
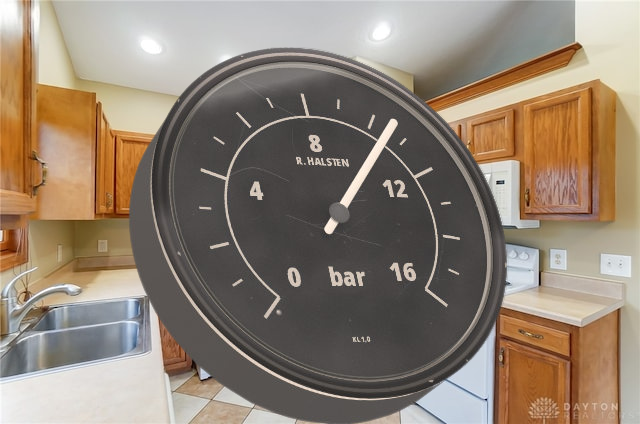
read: 10.5 bar
